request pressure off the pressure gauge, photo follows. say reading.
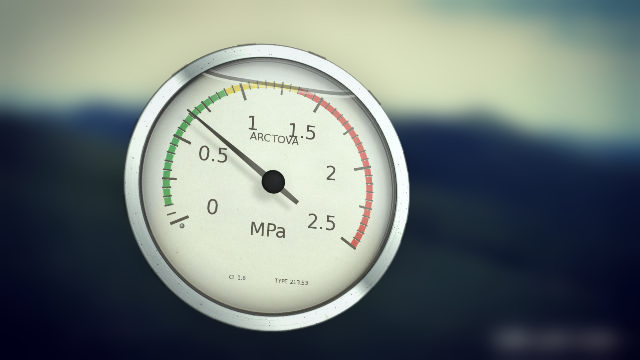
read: 0.65 MPa
